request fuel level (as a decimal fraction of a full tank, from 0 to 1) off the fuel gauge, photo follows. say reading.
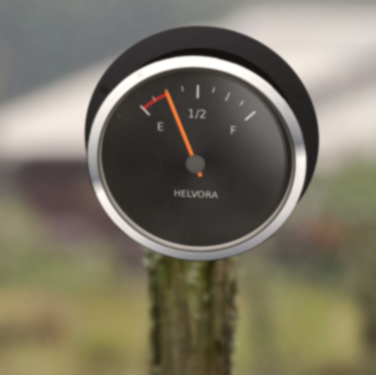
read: 0.25
